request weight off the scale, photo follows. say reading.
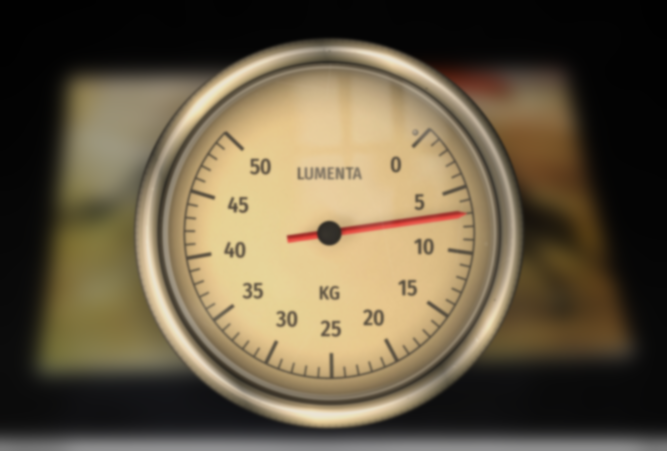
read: 7 kg
